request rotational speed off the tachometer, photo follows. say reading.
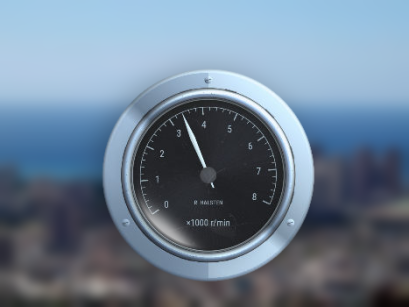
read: 3400 rpm
